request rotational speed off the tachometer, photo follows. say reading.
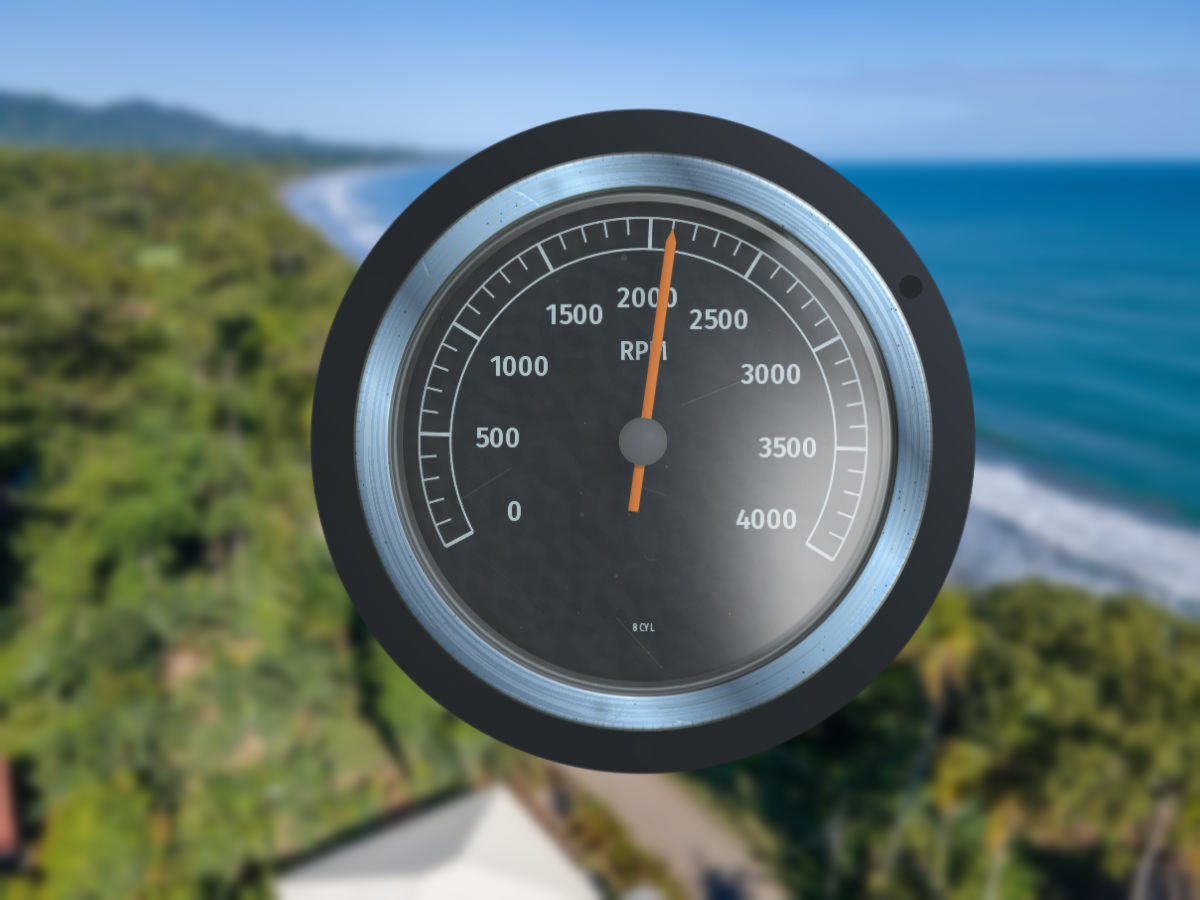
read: 2100 rpm
